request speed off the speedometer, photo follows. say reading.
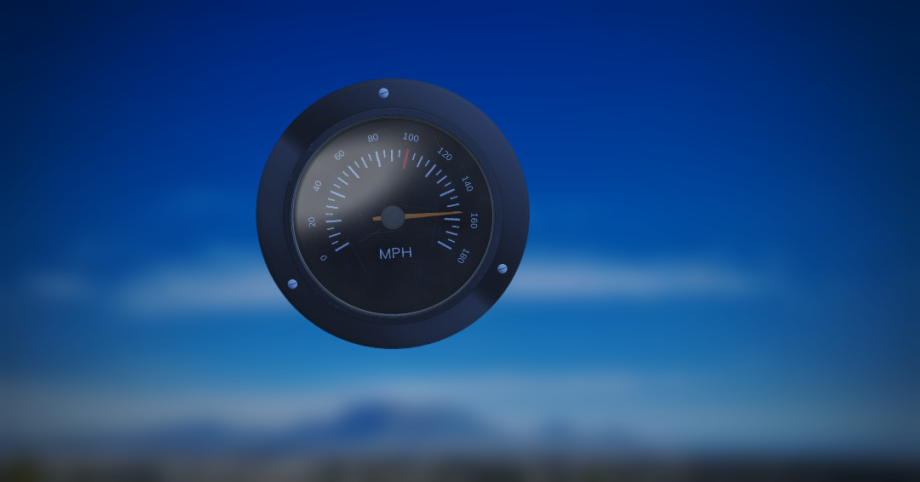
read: 155 mph
